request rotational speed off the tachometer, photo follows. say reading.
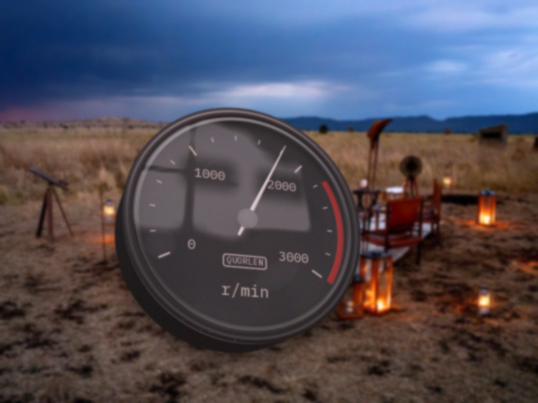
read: 1800 rpm
